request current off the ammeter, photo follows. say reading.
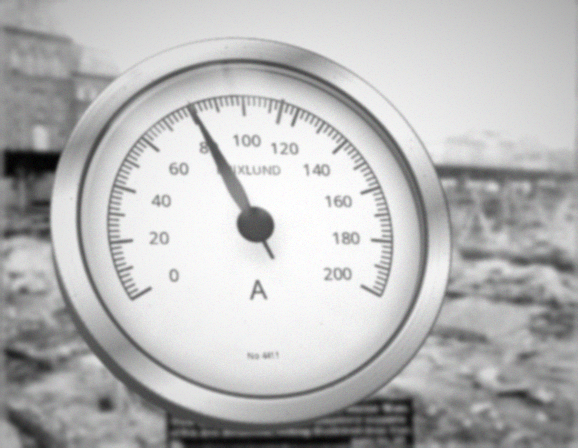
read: 80 A
